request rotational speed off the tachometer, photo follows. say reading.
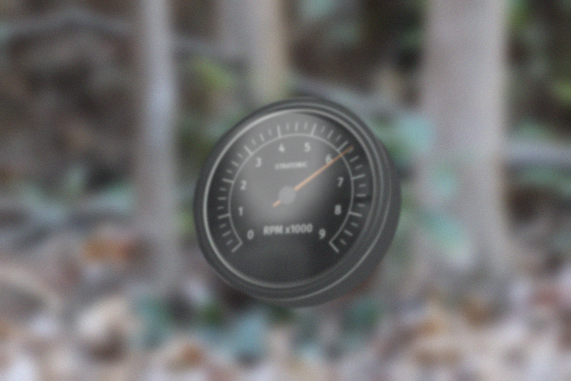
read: 6250 rpm
